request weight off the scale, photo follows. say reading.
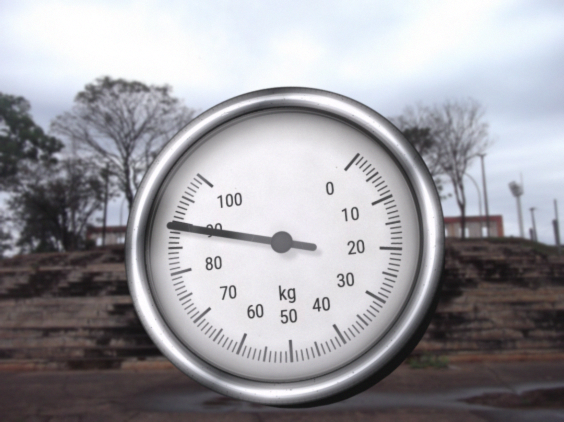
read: 89 kg
